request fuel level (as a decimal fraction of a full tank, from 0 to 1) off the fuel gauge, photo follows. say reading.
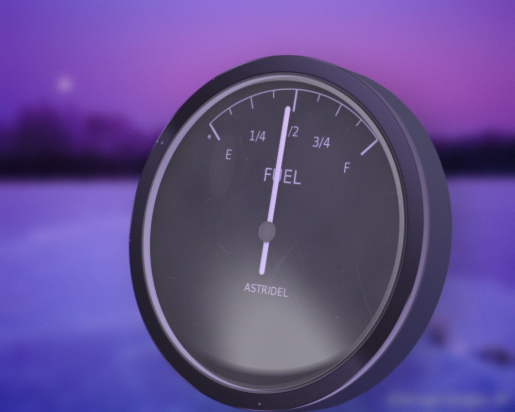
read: 0.5
